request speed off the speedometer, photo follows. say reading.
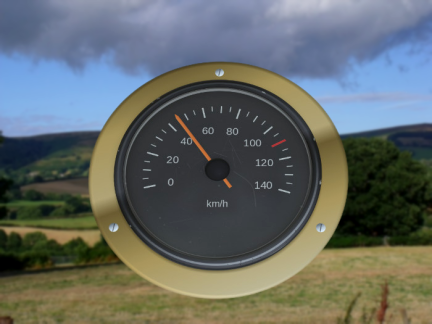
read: 45 km/h
